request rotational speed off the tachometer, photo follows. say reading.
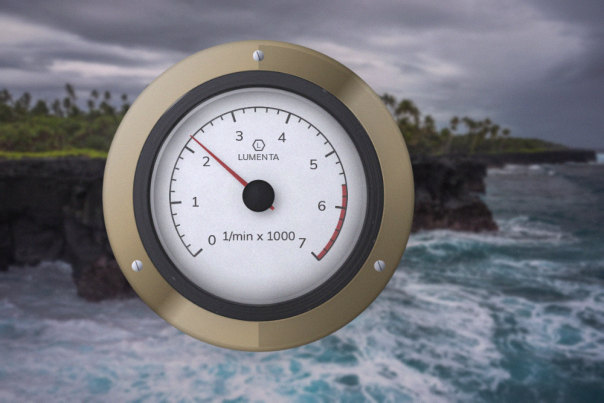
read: 2200 rpm
